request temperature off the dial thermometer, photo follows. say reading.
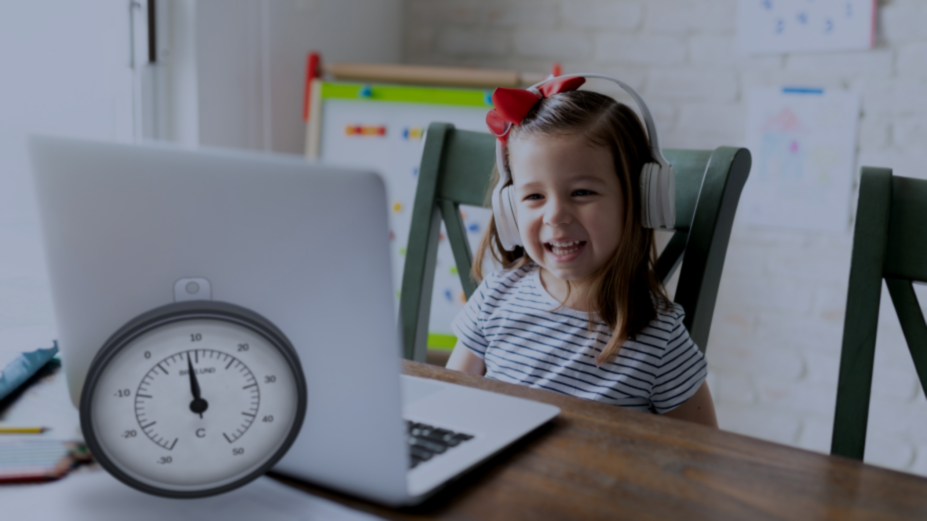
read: 8 °C
